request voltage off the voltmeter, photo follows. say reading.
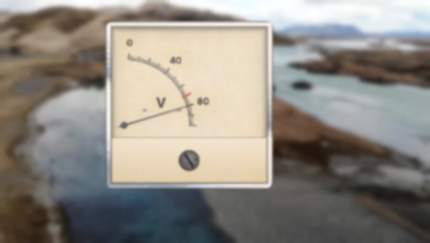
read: 80 V
